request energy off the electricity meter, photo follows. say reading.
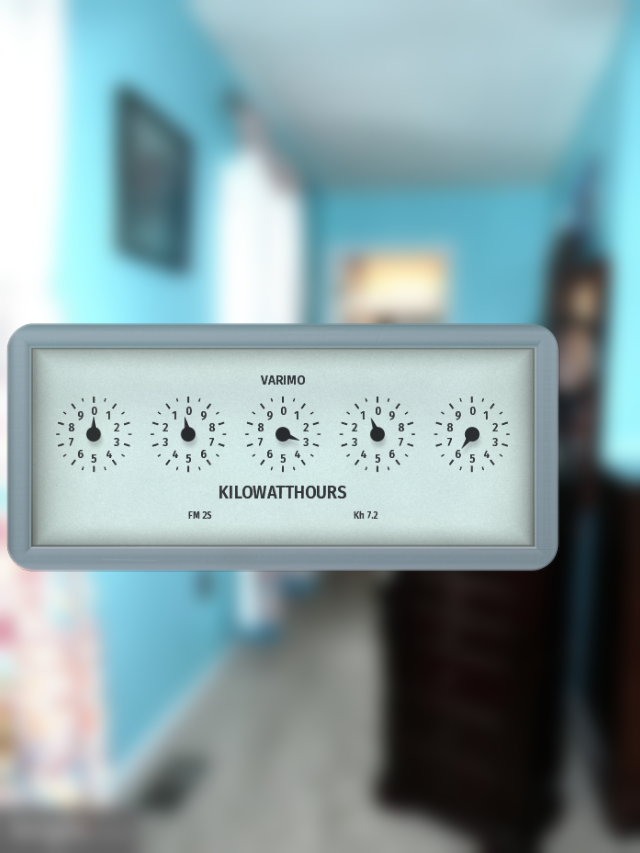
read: 306 kWh
